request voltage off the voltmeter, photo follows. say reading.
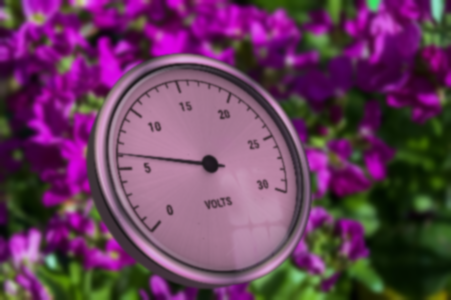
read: 6 V
